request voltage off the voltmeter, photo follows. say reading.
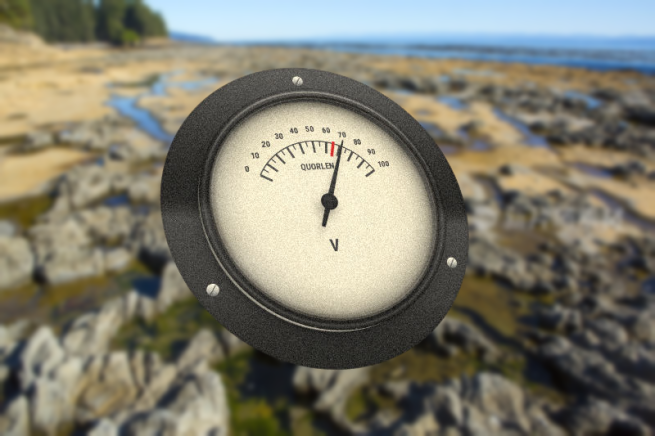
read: 70 V
